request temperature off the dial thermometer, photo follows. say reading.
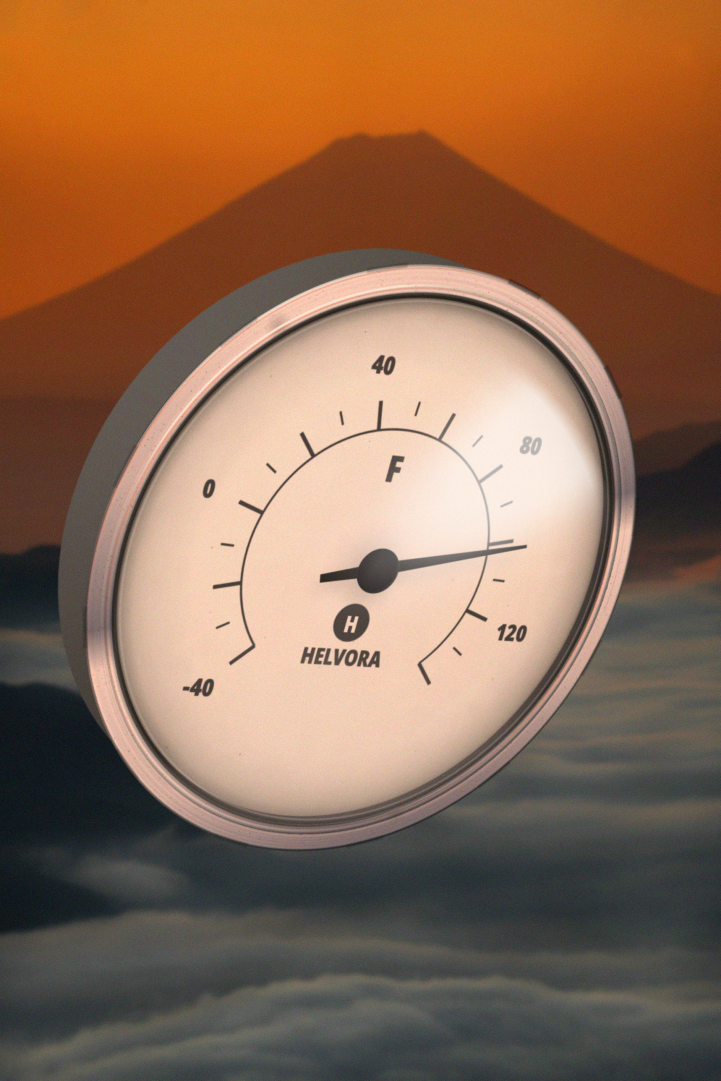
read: 100 °F
